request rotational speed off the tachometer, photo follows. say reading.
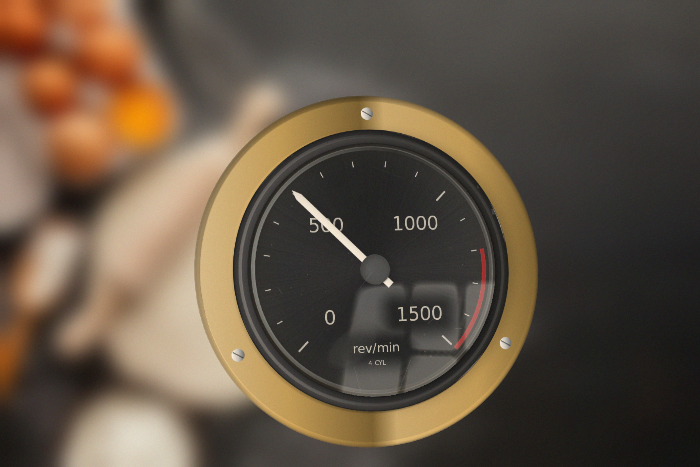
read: 500 rpm
